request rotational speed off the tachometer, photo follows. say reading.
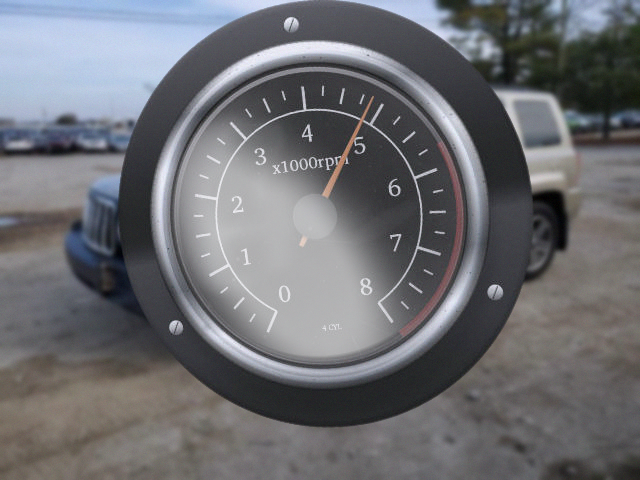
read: 4875 rpm
